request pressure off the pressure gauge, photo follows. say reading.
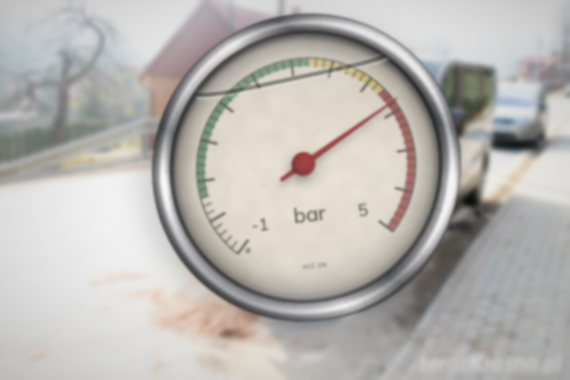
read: 3.4 bar
